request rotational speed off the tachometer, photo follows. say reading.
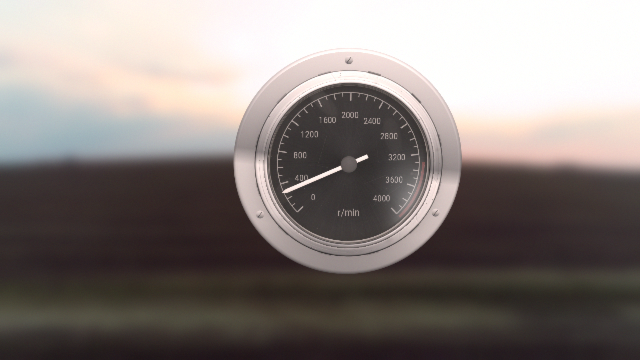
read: 300 rpm
